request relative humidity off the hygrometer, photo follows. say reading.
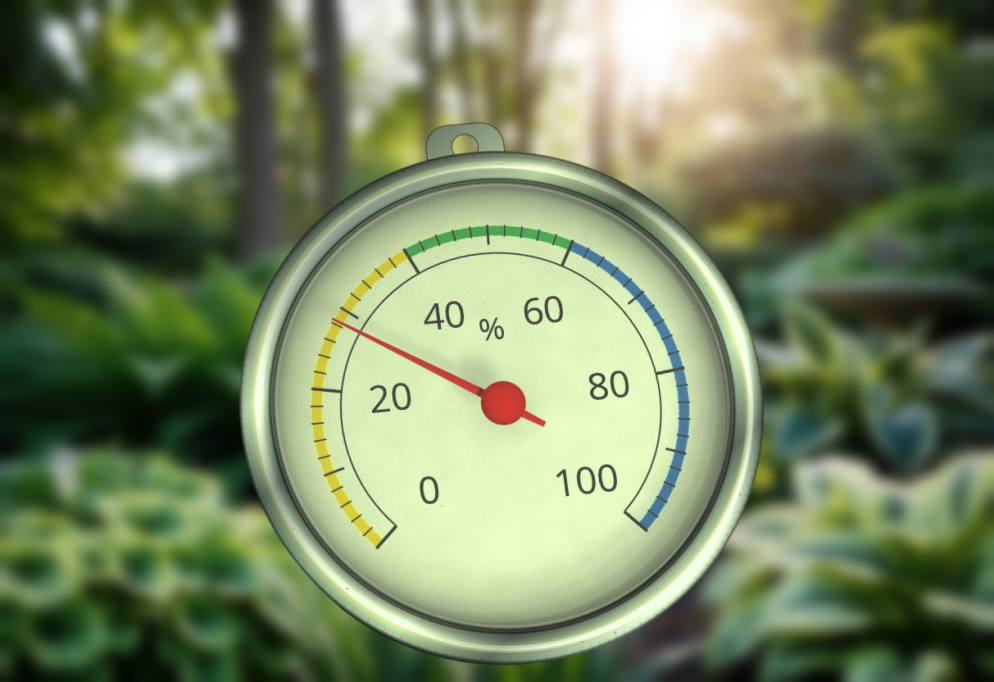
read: 28 %
